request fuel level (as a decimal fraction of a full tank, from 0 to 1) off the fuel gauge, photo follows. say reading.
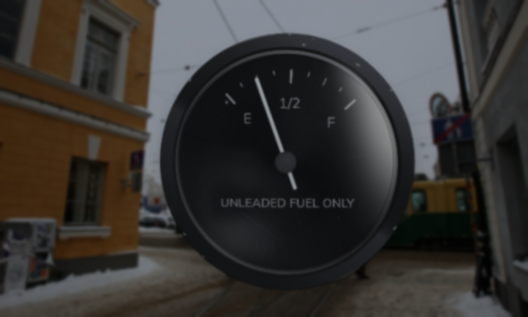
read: 0.25
